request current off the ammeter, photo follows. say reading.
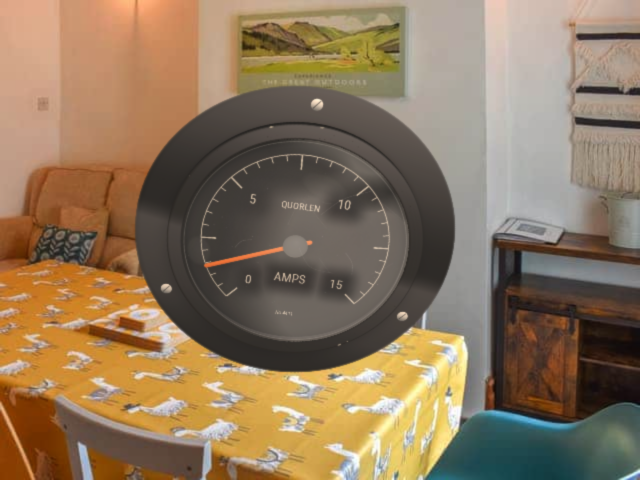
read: 1.5 A
